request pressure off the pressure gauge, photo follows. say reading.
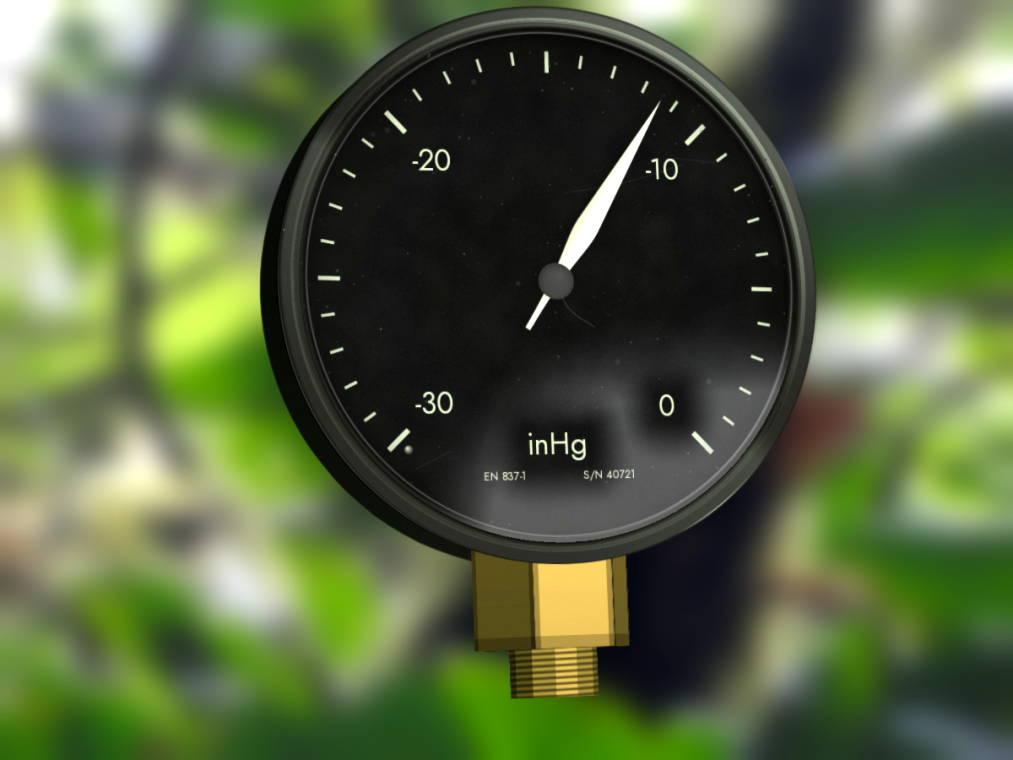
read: -11.5 inHg
